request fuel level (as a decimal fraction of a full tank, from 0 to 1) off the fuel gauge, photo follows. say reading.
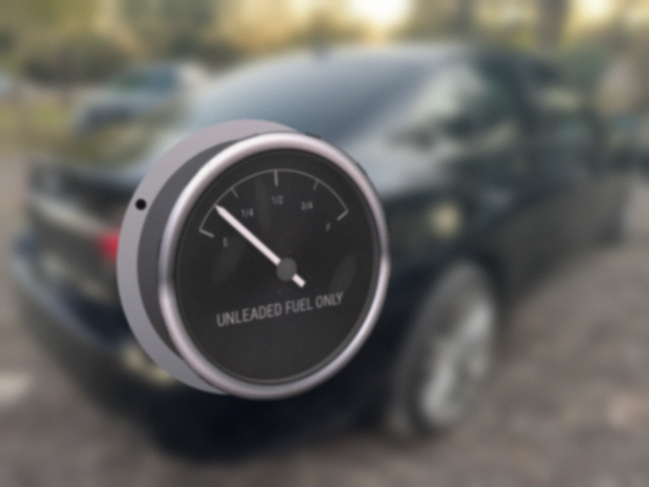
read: 0.125
